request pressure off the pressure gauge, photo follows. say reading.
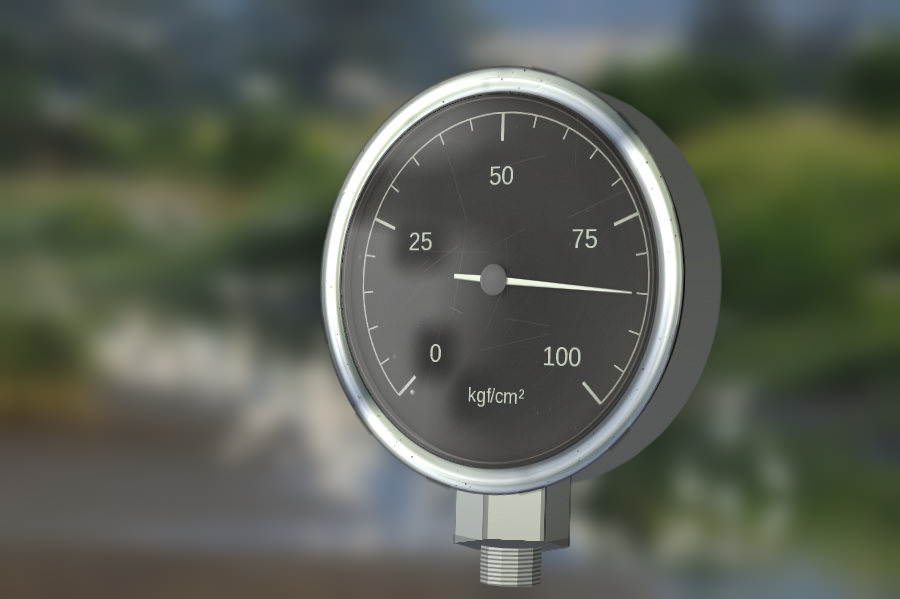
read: 85 kg/cm²
